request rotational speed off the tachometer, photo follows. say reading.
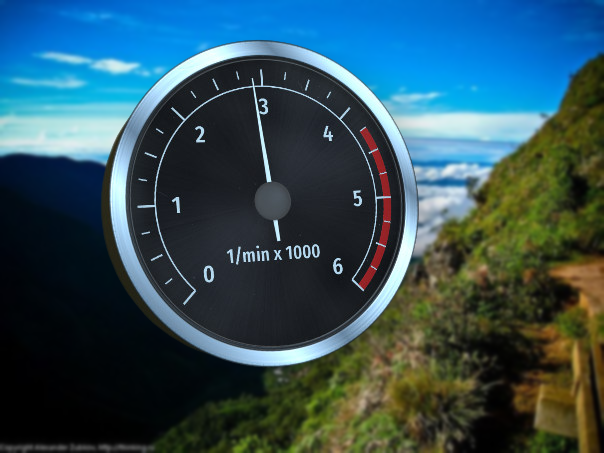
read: 2875 rpm
